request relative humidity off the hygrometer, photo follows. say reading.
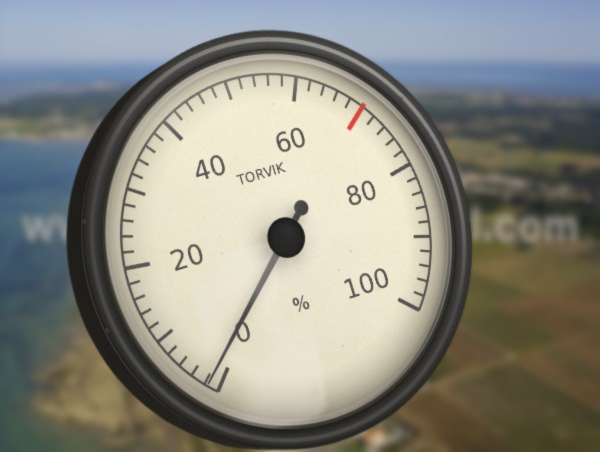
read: 2 %
